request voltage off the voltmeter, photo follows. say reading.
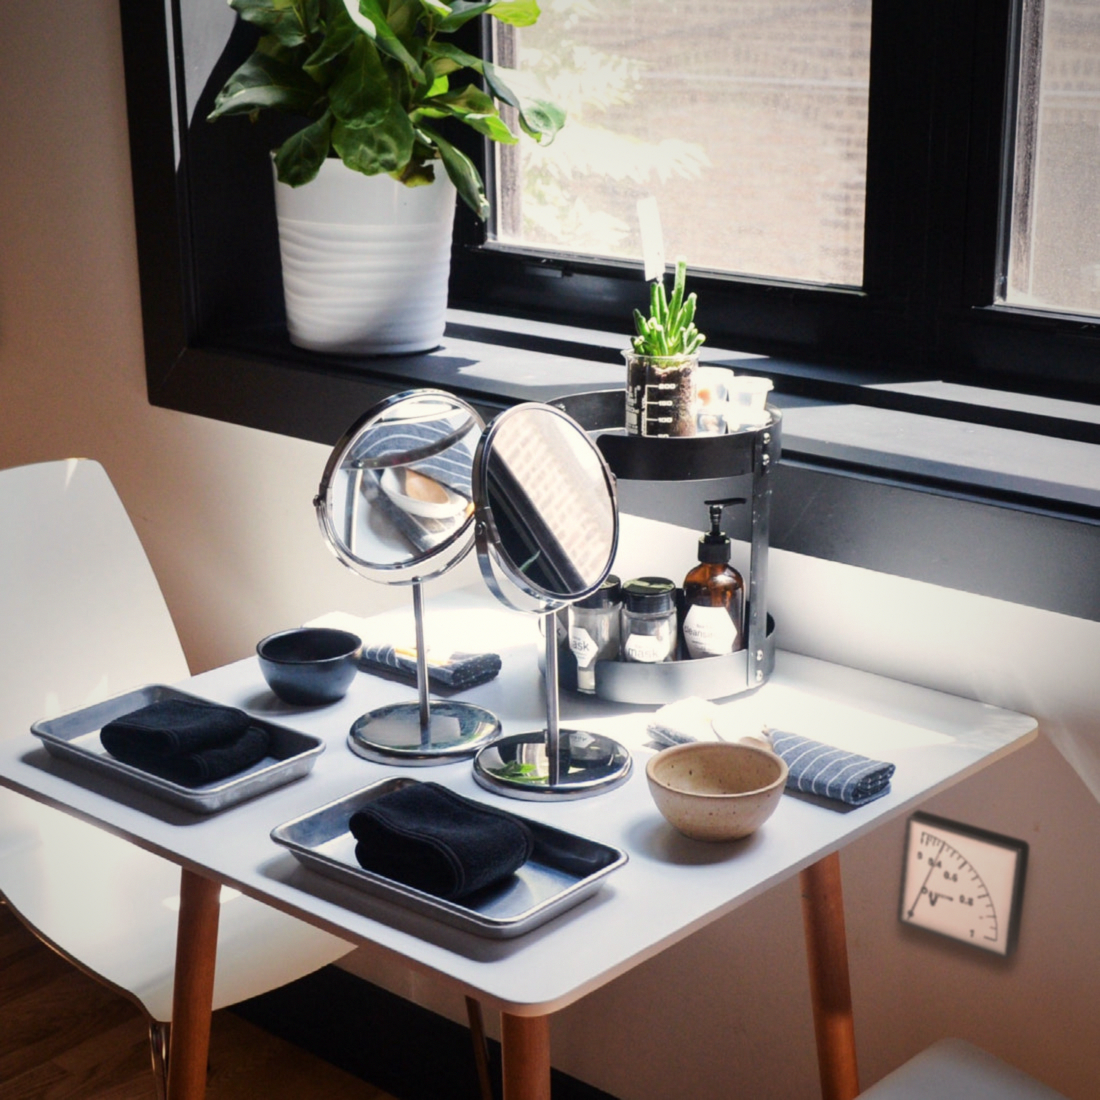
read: 0.4 V
